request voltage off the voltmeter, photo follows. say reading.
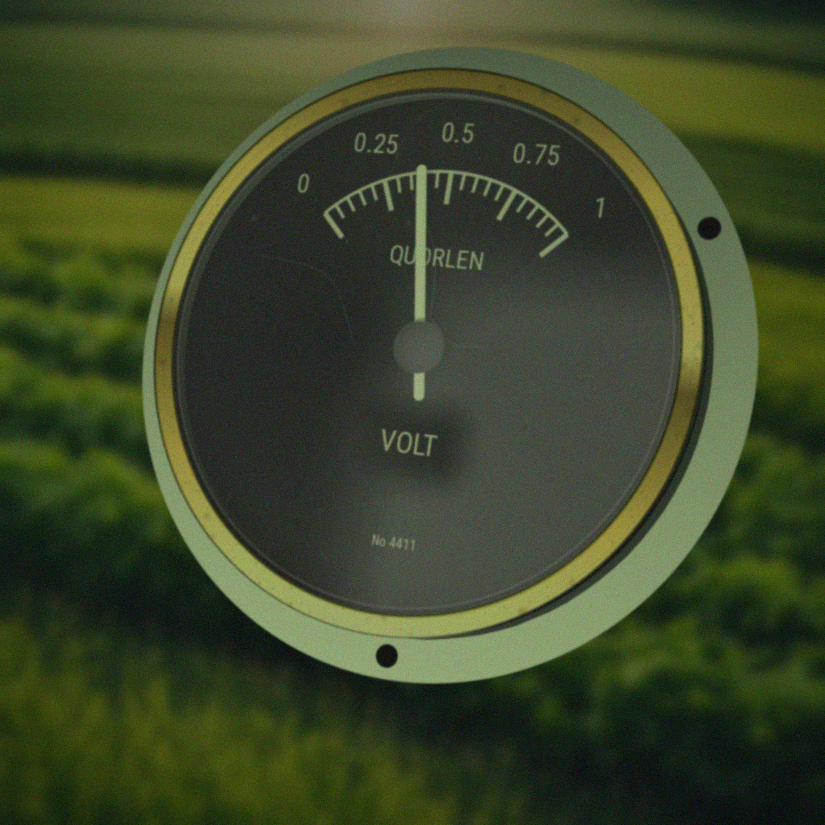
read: 0.4 V
